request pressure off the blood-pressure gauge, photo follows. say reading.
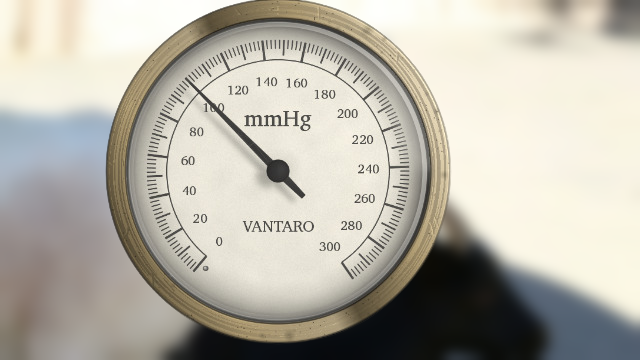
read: 100 mmHg
